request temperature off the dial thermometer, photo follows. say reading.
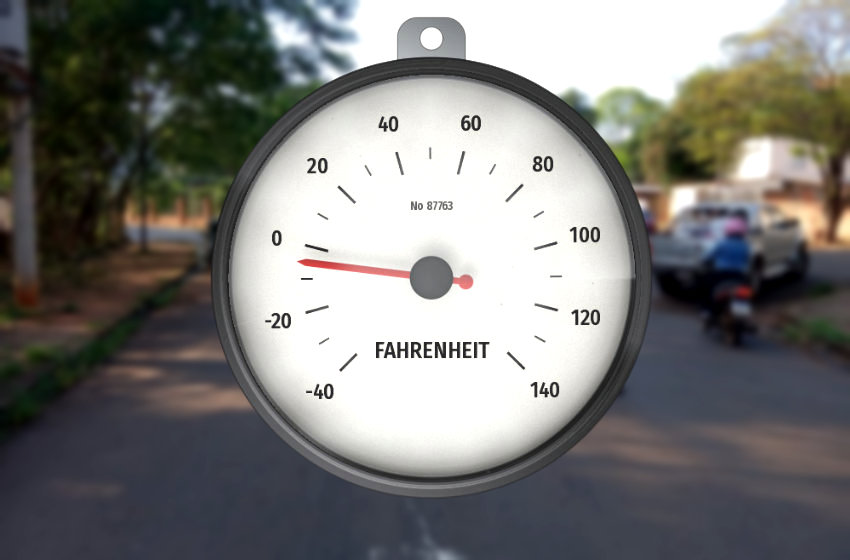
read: -5 °F
